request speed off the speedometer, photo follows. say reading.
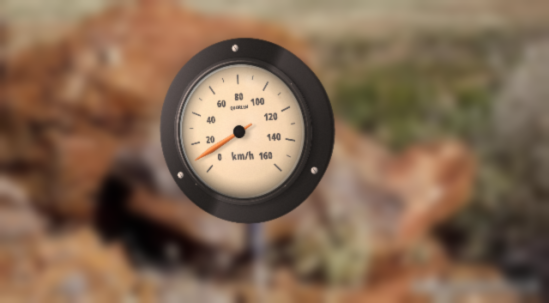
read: 10 km/h
